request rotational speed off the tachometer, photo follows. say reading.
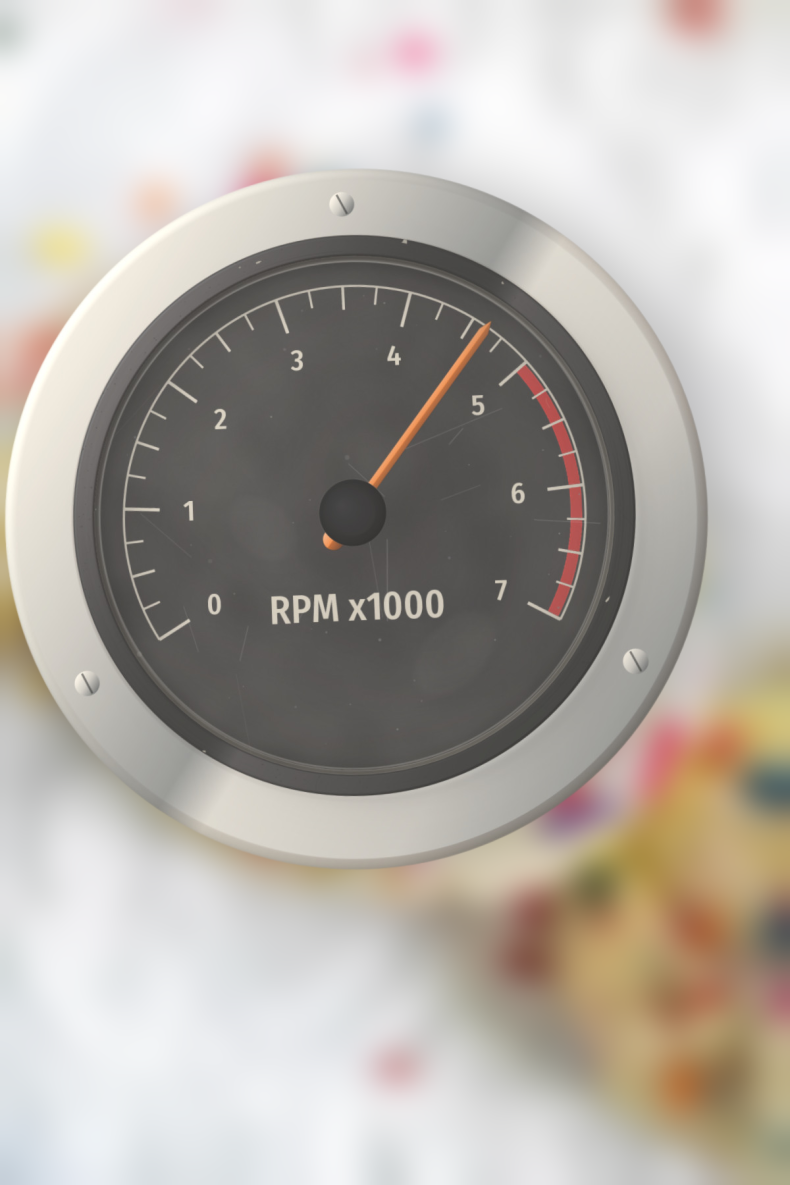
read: 4625 rpm
